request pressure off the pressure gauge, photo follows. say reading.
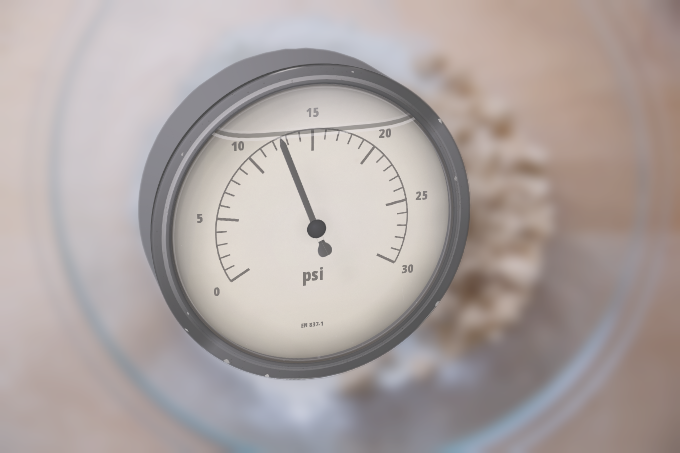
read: 12.5 psi
